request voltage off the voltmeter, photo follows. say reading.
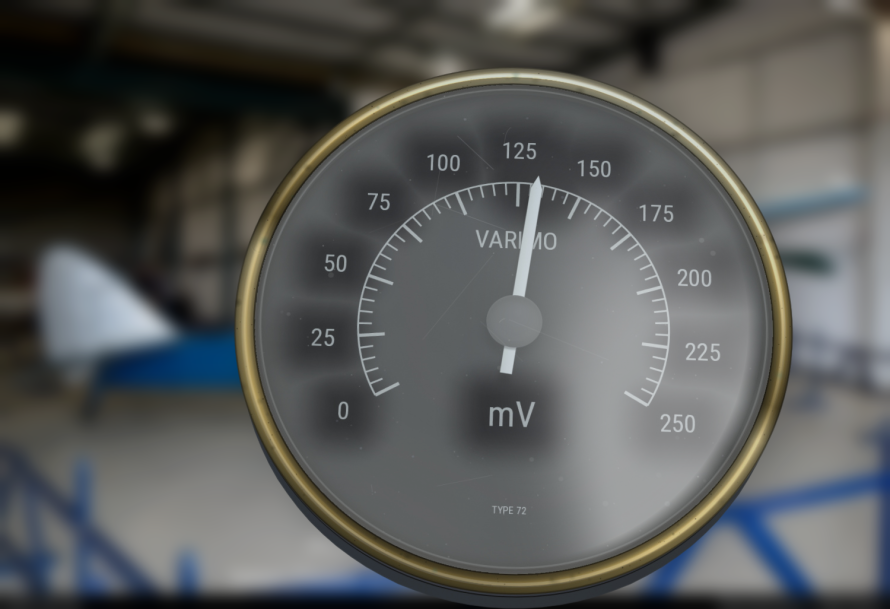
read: 132.5 mV
